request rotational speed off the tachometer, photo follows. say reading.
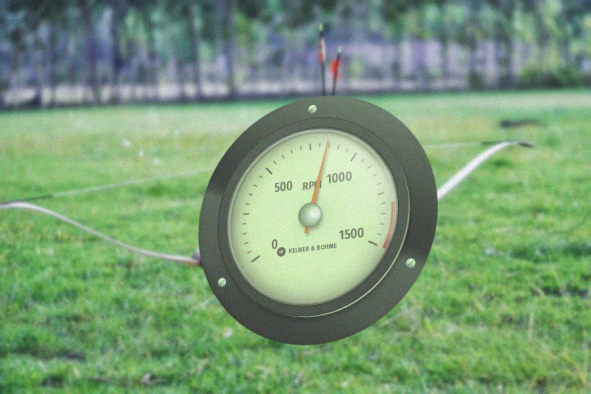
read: 850 rpm
